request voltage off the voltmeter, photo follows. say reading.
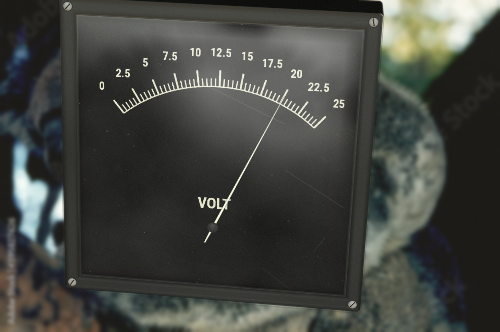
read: 20 V
